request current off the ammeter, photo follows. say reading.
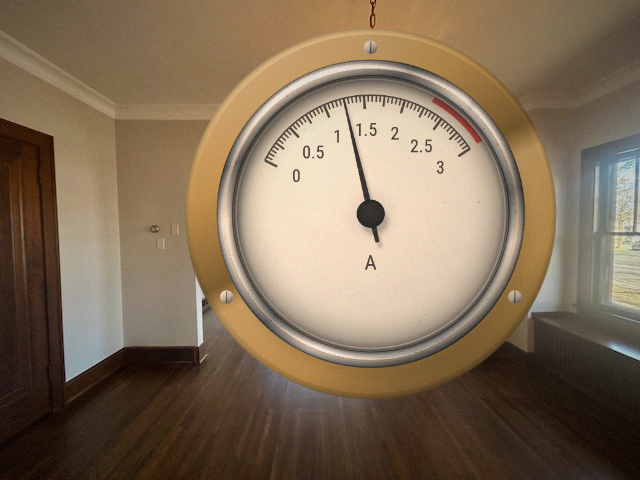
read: 1.25 A
